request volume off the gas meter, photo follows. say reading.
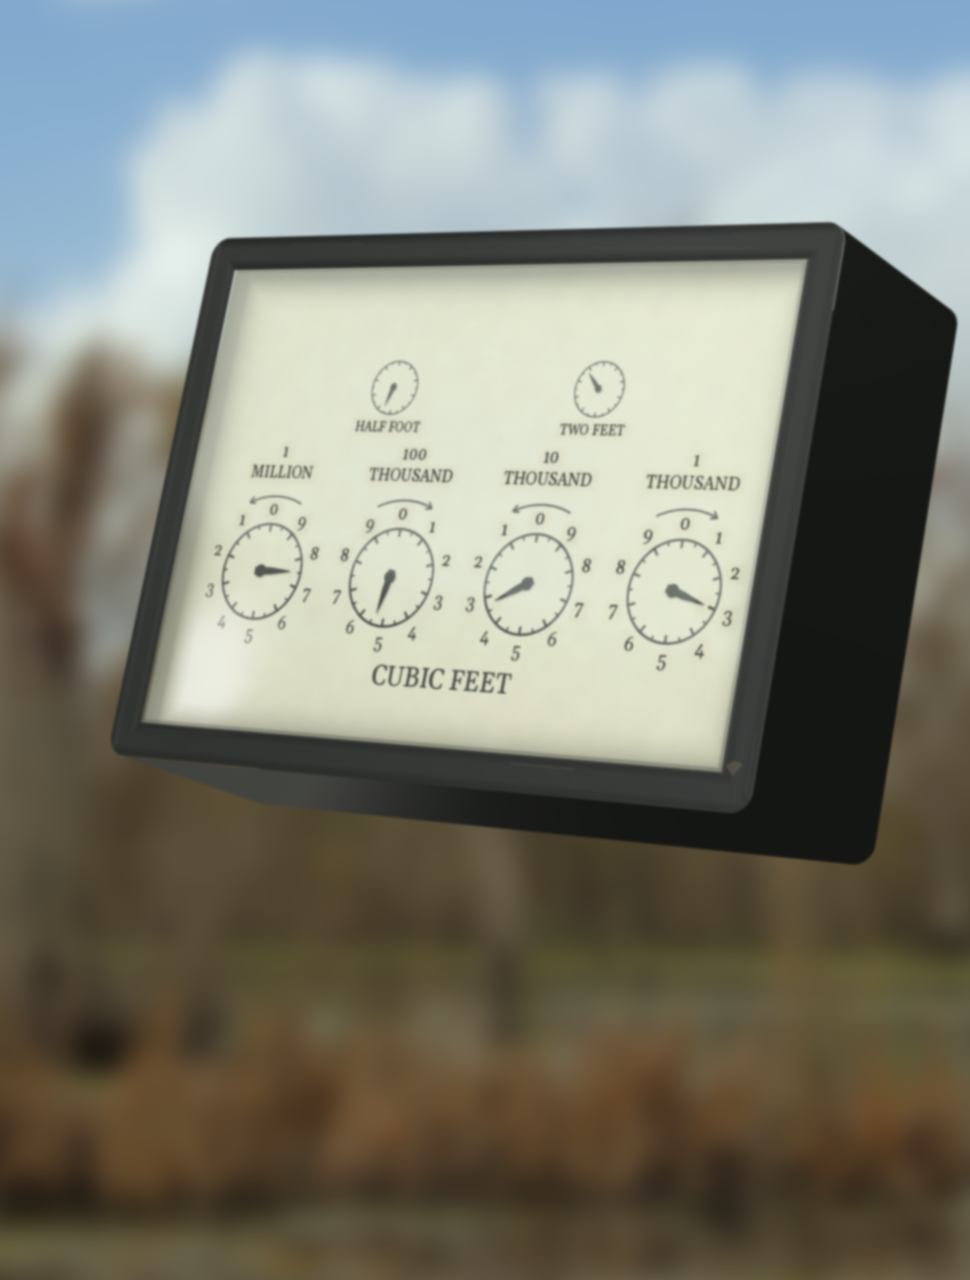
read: 753300 ft³
